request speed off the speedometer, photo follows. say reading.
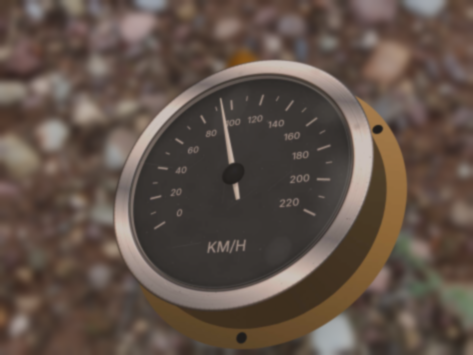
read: 95 km/h
